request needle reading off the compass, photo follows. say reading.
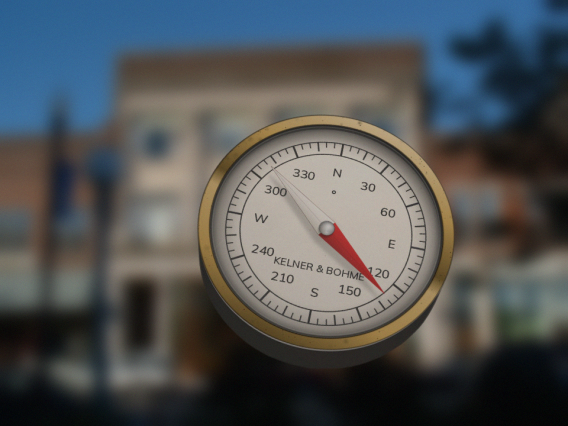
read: 130 °
